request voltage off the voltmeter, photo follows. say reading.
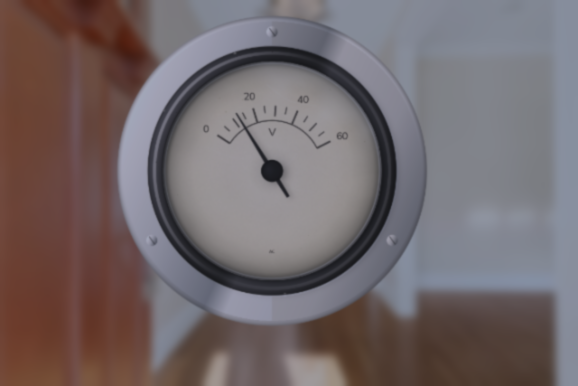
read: 12.5 V
